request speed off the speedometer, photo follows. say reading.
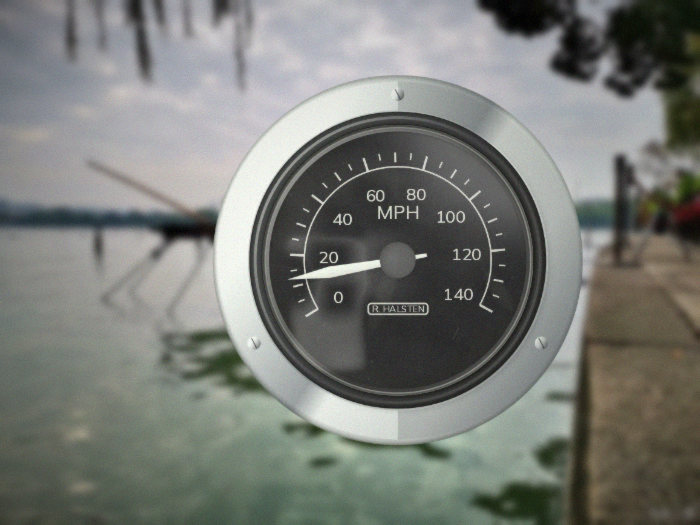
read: 12.5 mph
